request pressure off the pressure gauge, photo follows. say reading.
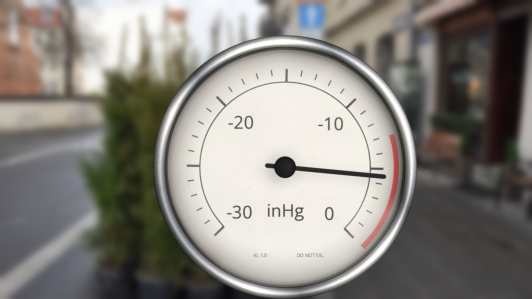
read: -4.5 inHg
